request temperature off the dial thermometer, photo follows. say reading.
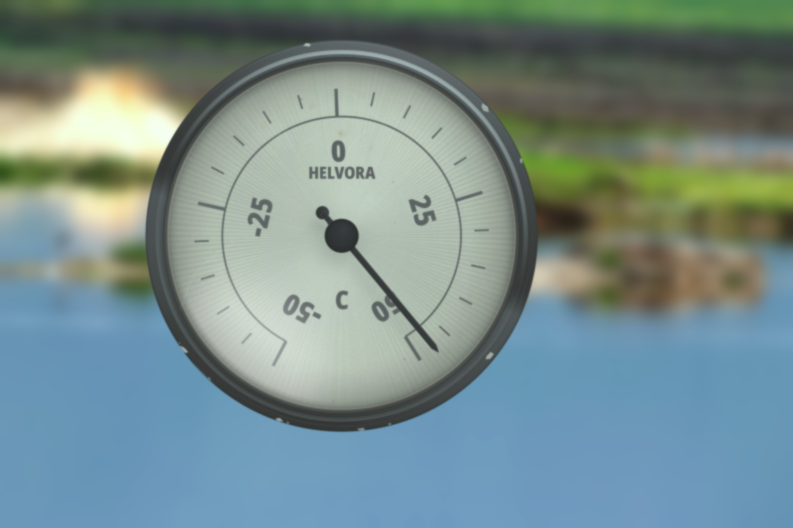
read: 47.5 °C
